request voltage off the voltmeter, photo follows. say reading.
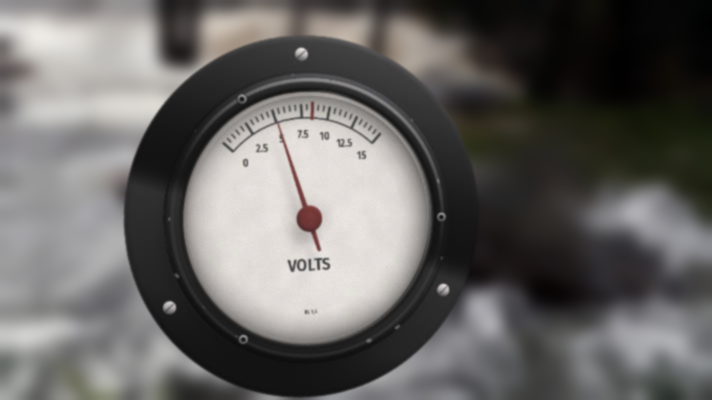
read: 5 V
